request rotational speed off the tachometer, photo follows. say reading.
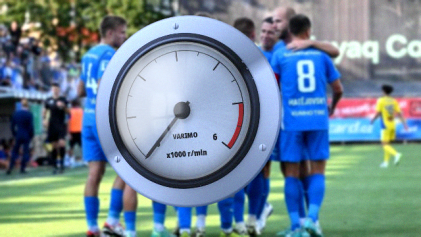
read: 0 rpm
